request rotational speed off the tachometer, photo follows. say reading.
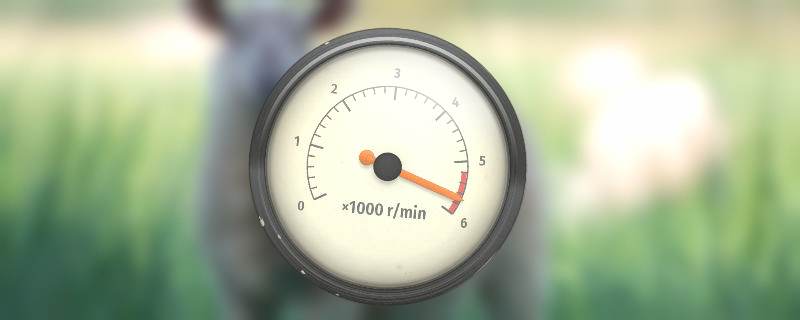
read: 5700 rpm
